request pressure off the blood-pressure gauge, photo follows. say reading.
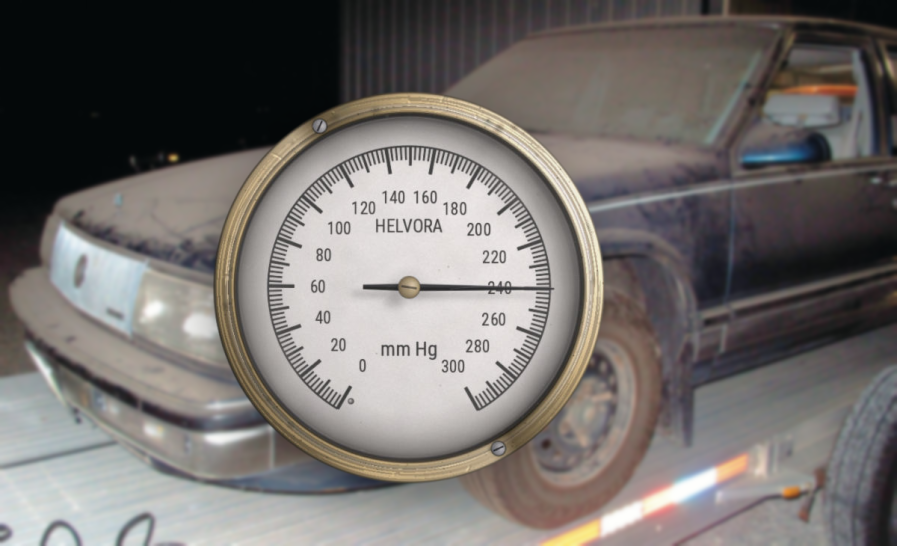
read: 240 mmHg
